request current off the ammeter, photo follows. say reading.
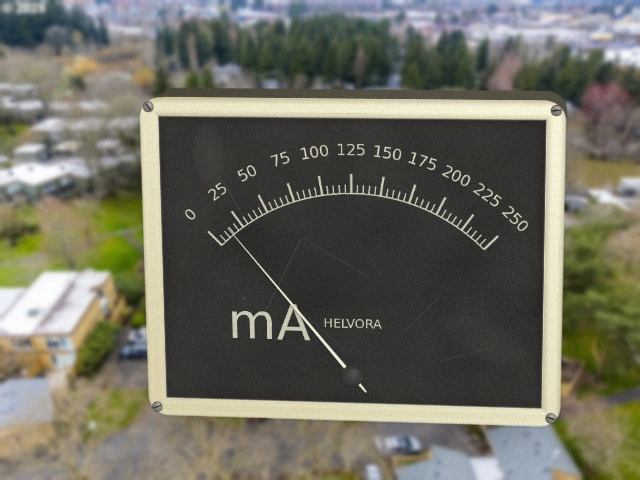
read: 15 mA
